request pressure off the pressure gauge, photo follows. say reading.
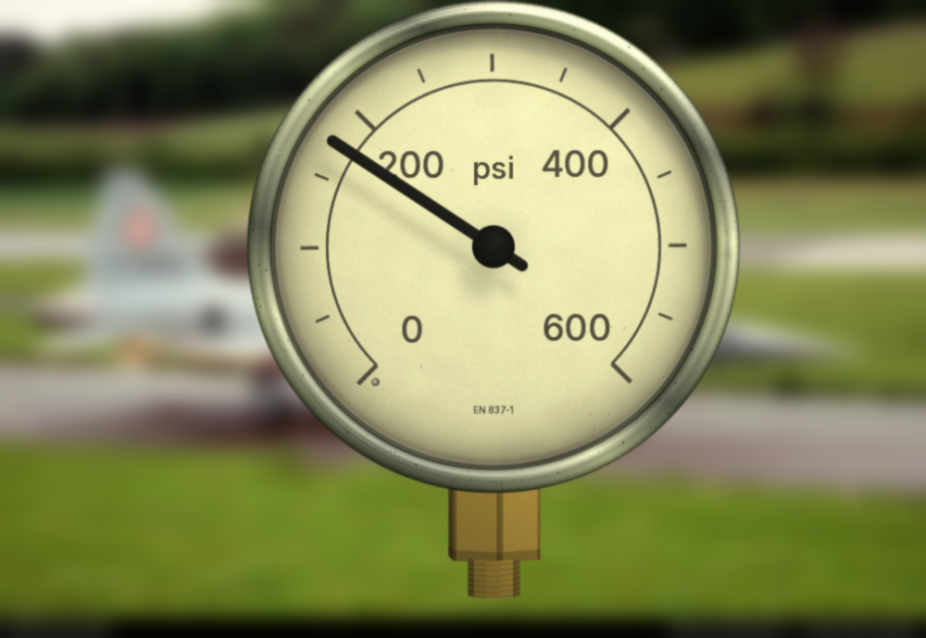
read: 175 psi
